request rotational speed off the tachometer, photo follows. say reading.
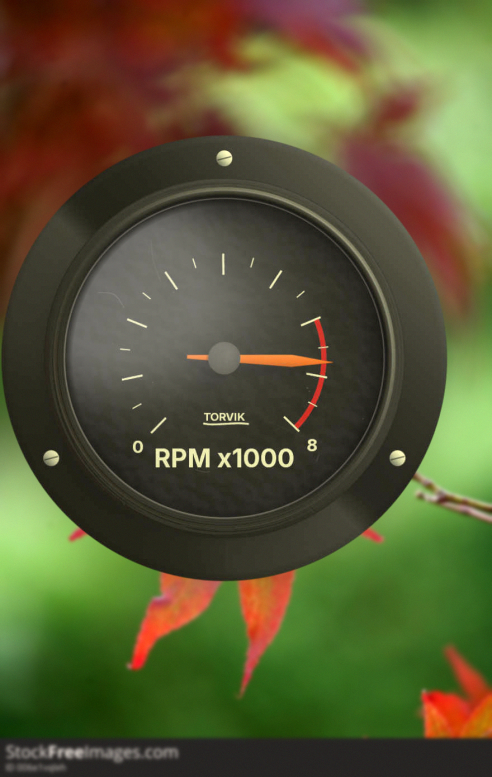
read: 6750 rpm
